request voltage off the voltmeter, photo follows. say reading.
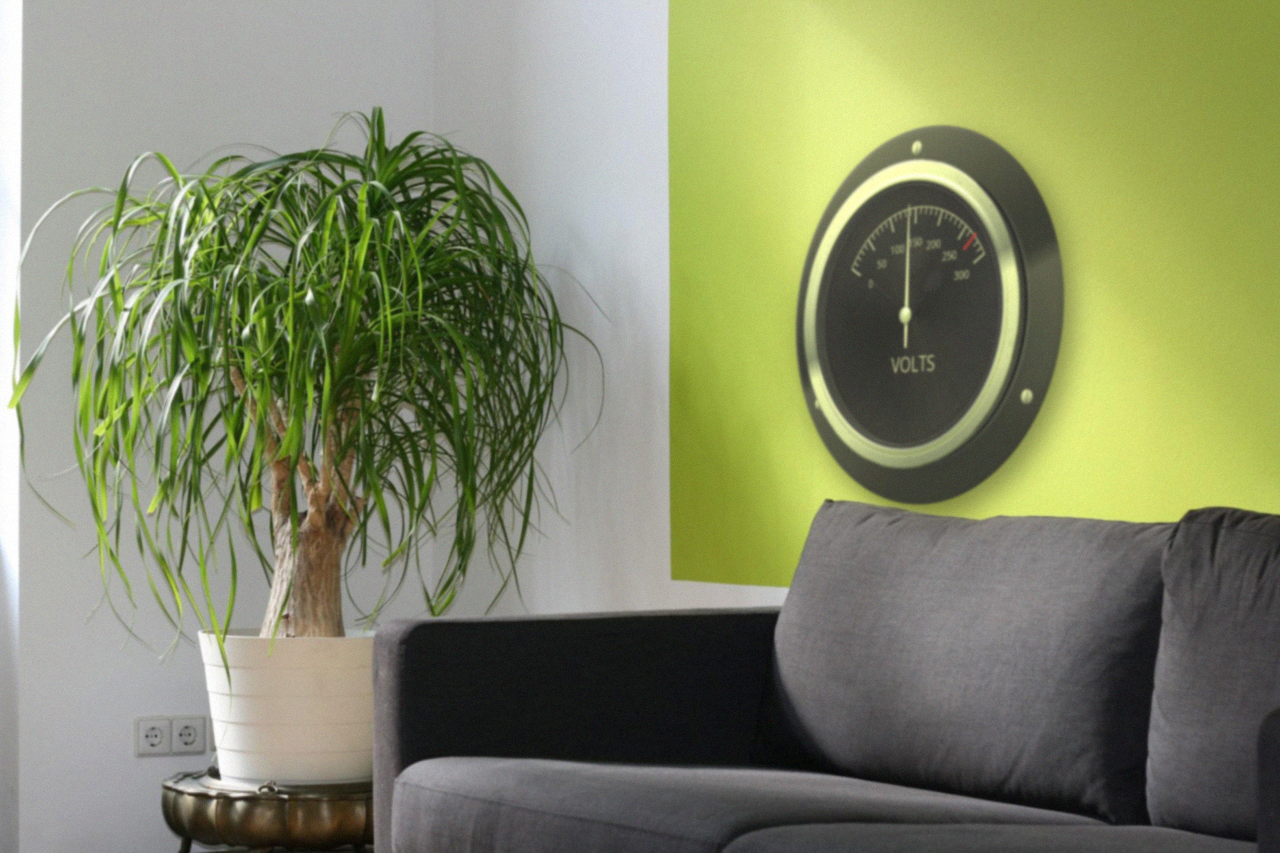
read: 150 V
